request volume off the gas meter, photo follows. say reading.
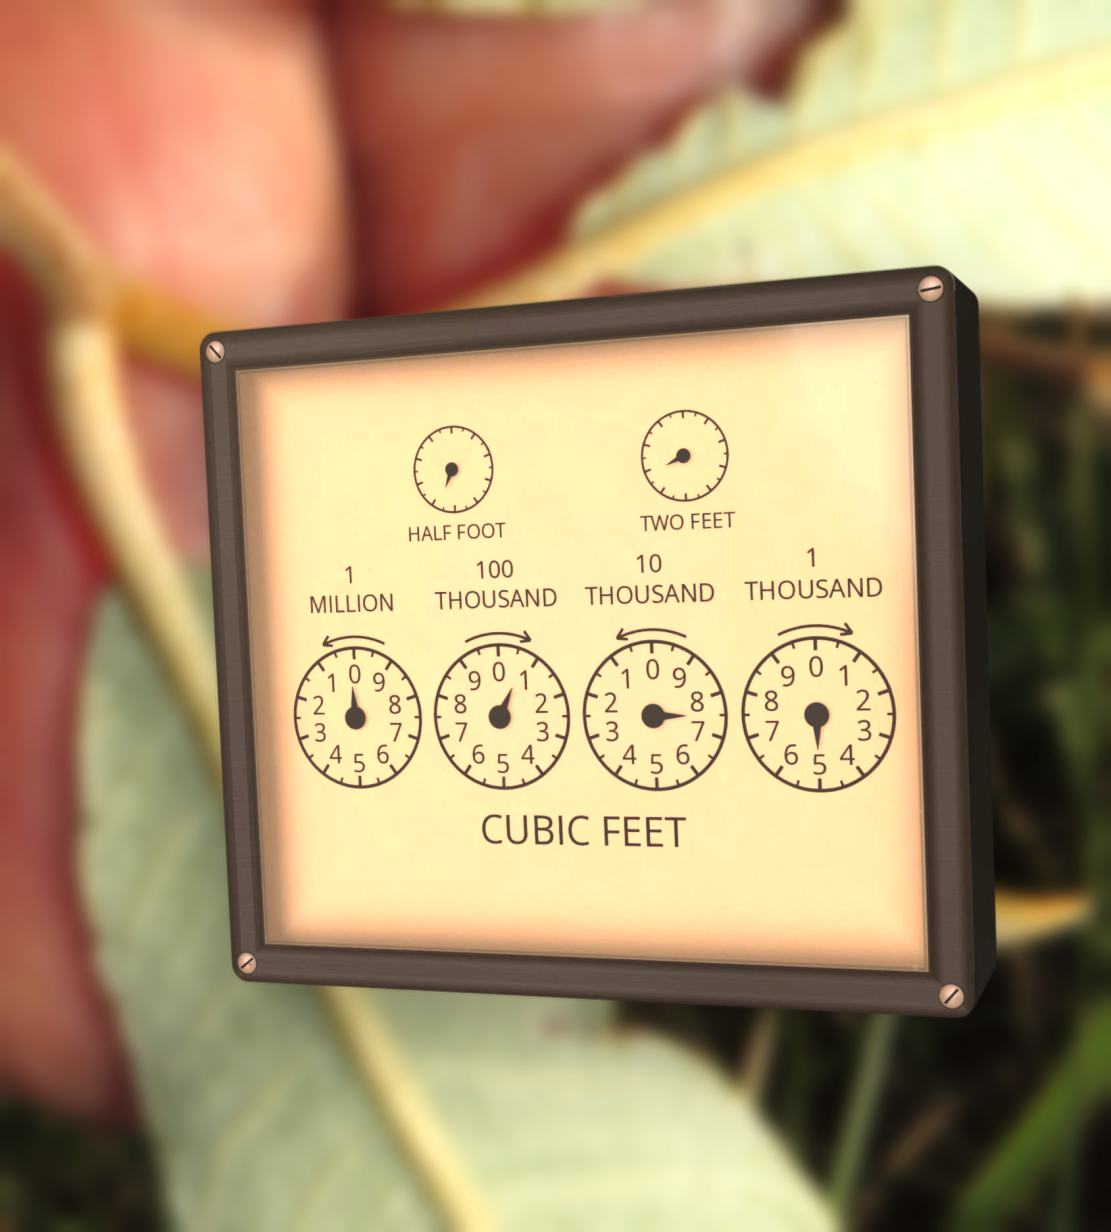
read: 7500 ft³
